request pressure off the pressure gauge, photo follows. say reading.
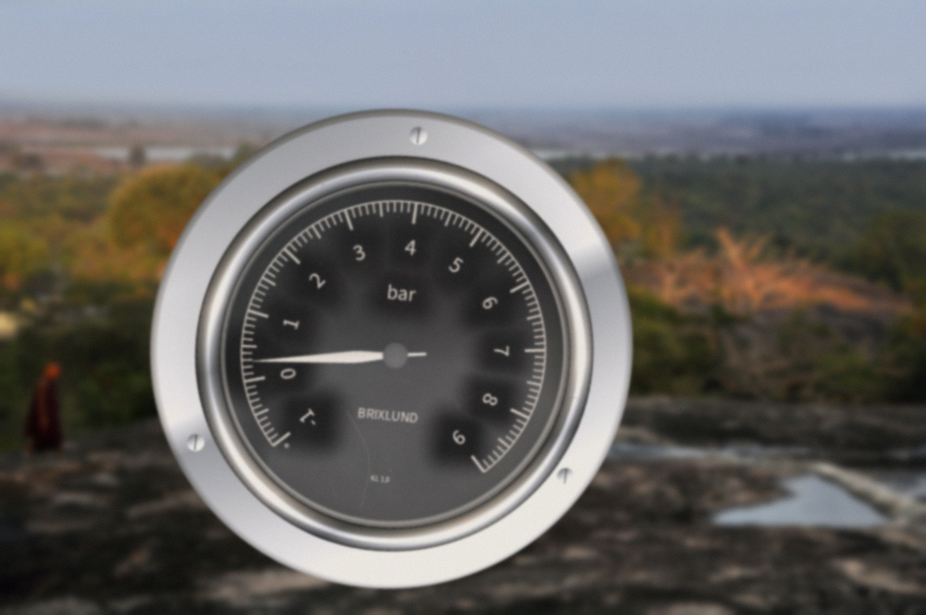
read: 0.3 bar
